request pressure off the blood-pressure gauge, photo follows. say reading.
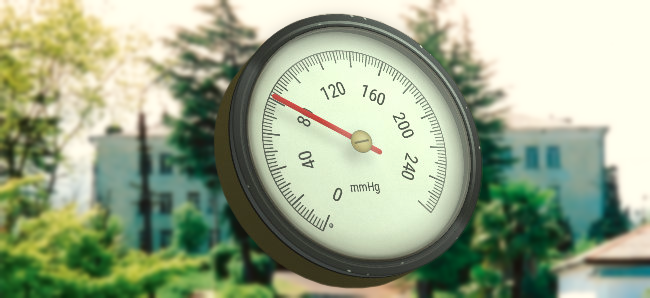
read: 80 mmHg
